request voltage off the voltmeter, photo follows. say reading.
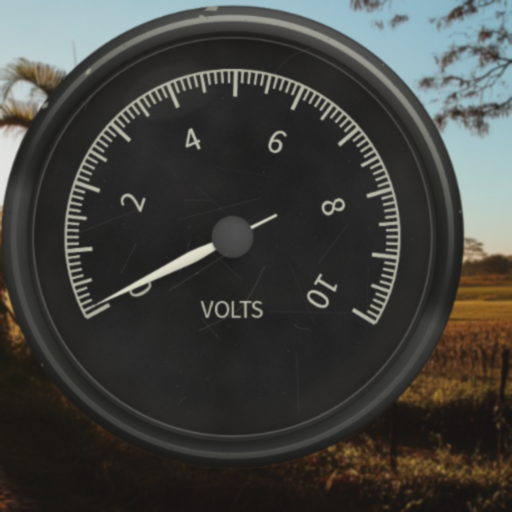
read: 0.1 V
